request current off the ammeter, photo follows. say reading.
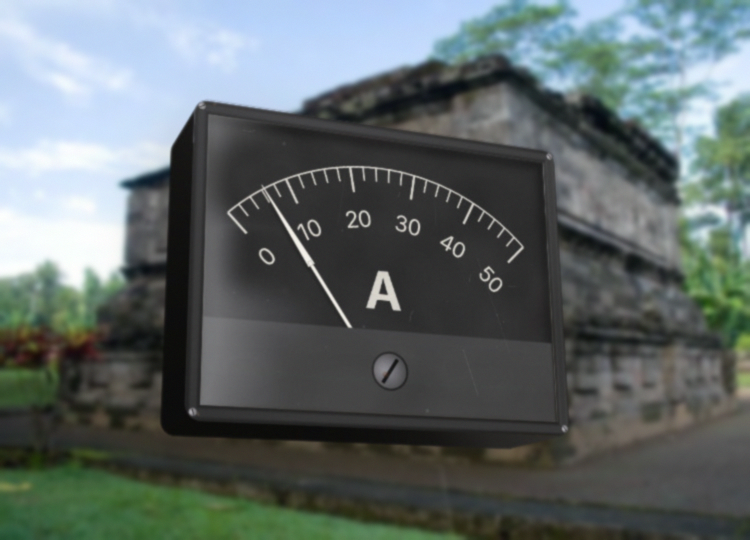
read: 6 A
